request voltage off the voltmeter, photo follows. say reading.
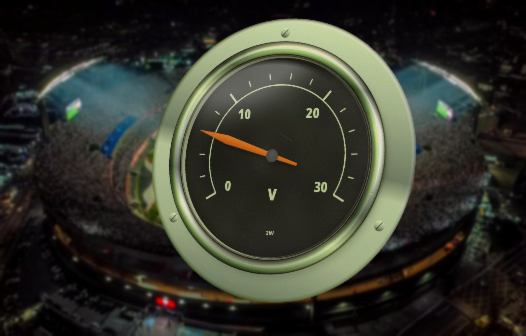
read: 6 V
